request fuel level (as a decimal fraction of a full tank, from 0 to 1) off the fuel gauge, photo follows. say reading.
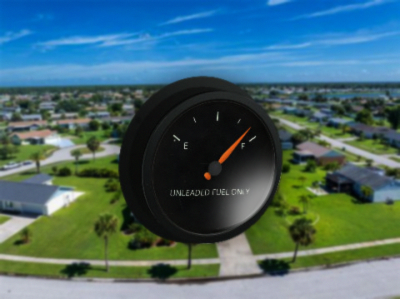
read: 0.875
